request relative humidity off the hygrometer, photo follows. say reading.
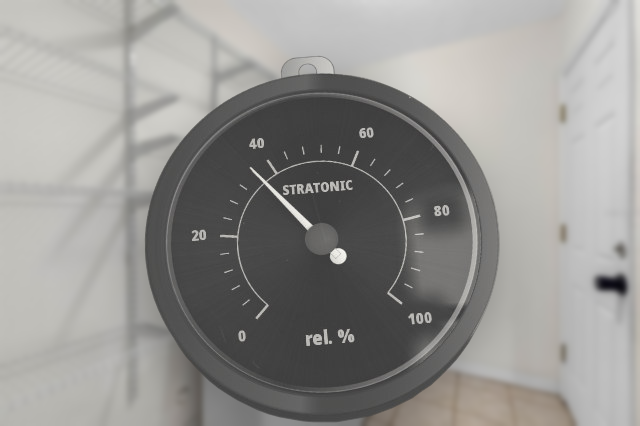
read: 36 %
